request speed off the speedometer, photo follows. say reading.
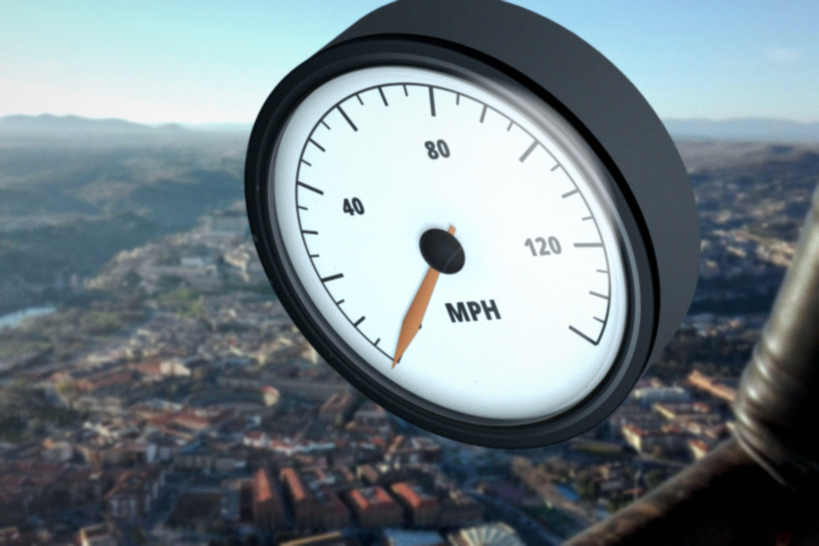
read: 0 mph
